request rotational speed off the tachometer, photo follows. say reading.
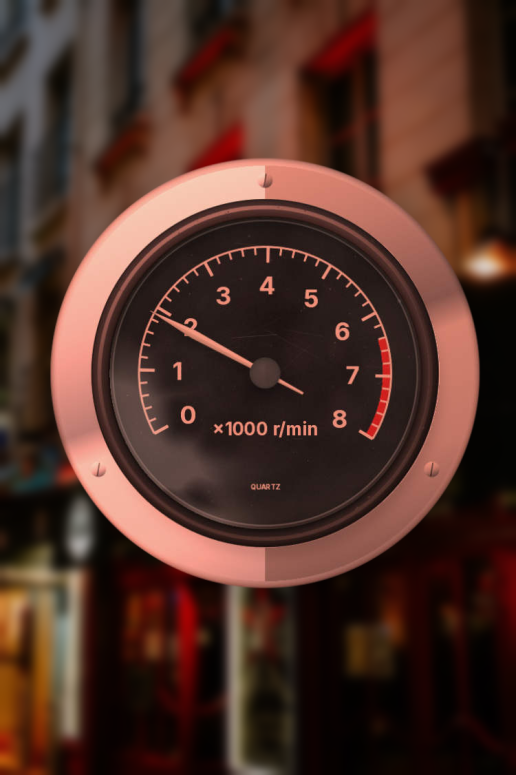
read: 1900 rpm
